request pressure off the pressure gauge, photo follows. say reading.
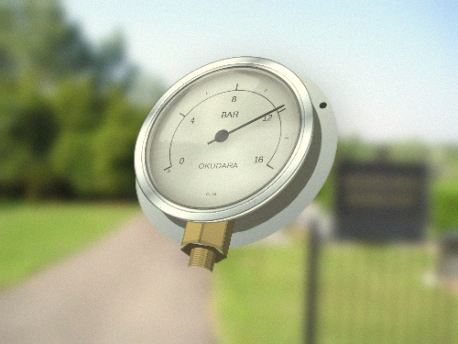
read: 12 bar
